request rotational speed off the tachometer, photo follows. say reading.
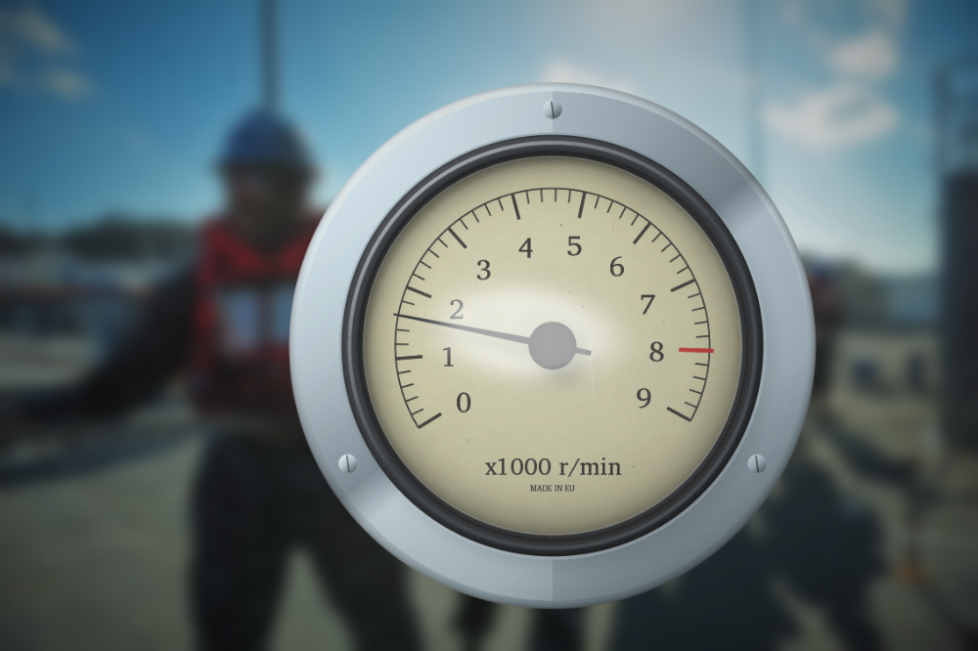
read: 1600 rpm
